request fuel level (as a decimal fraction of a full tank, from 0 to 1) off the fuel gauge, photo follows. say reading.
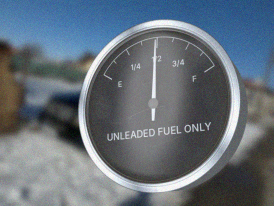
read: 0.5
